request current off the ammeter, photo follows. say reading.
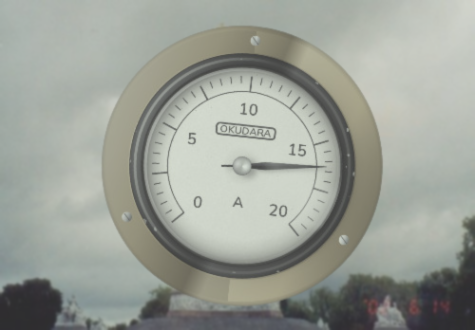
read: 16.25 A
